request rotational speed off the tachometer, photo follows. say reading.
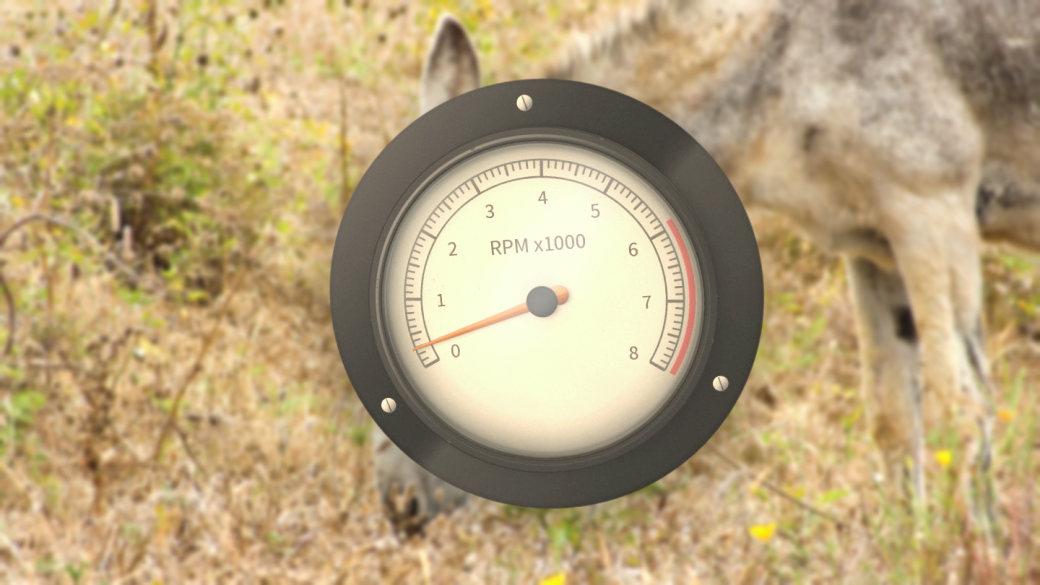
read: 300 rpm
